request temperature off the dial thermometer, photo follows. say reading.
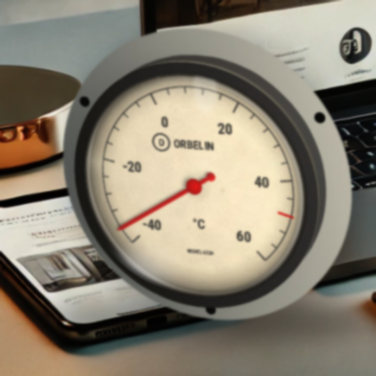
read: -36 °C
